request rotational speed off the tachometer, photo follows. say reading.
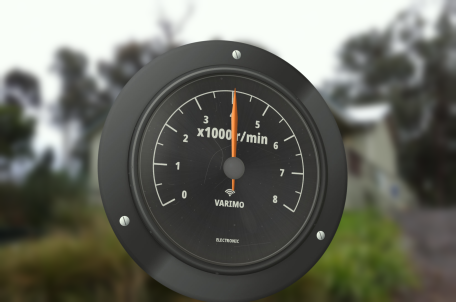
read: 4000 rpm
